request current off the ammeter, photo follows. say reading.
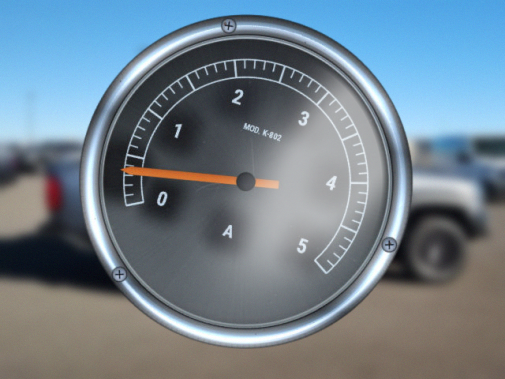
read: 0.35 A
